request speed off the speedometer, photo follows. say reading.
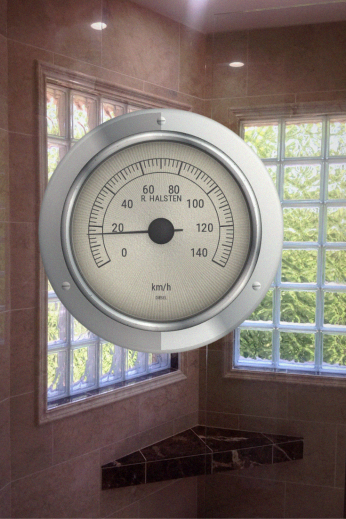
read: 16 km/h
